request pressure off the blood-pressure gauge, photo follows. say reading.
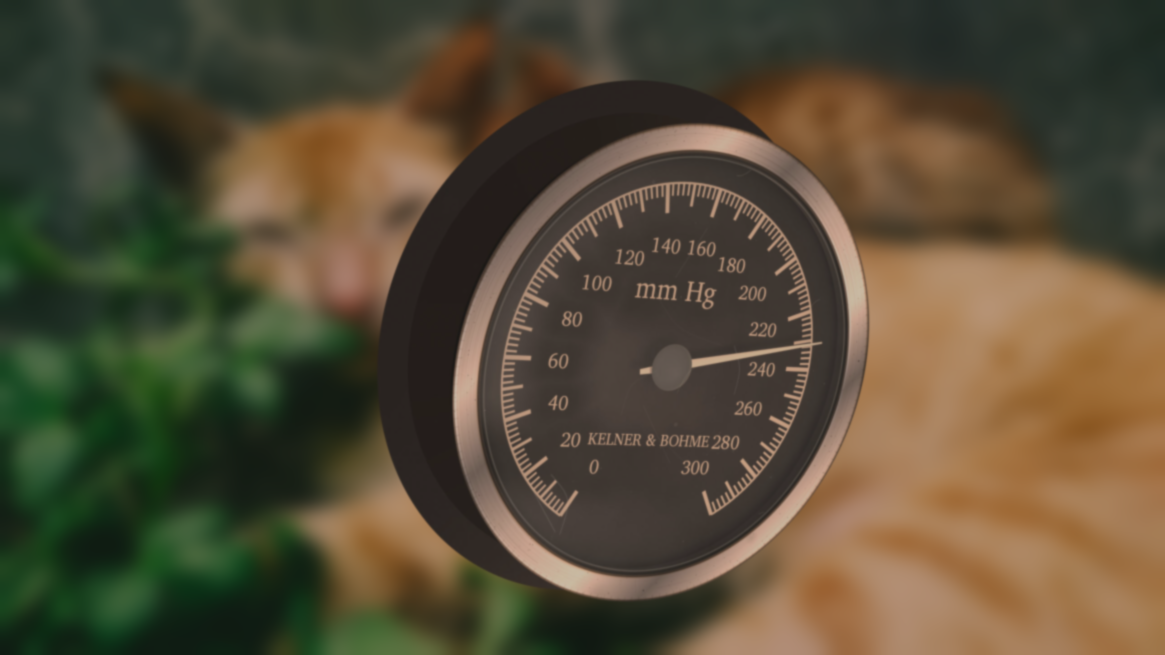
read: 230 mmHg
